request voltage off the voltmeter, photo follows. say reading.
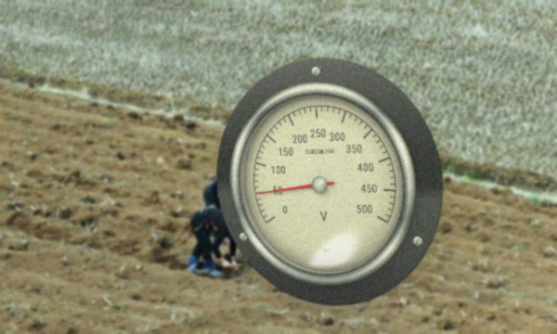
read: 50 V
